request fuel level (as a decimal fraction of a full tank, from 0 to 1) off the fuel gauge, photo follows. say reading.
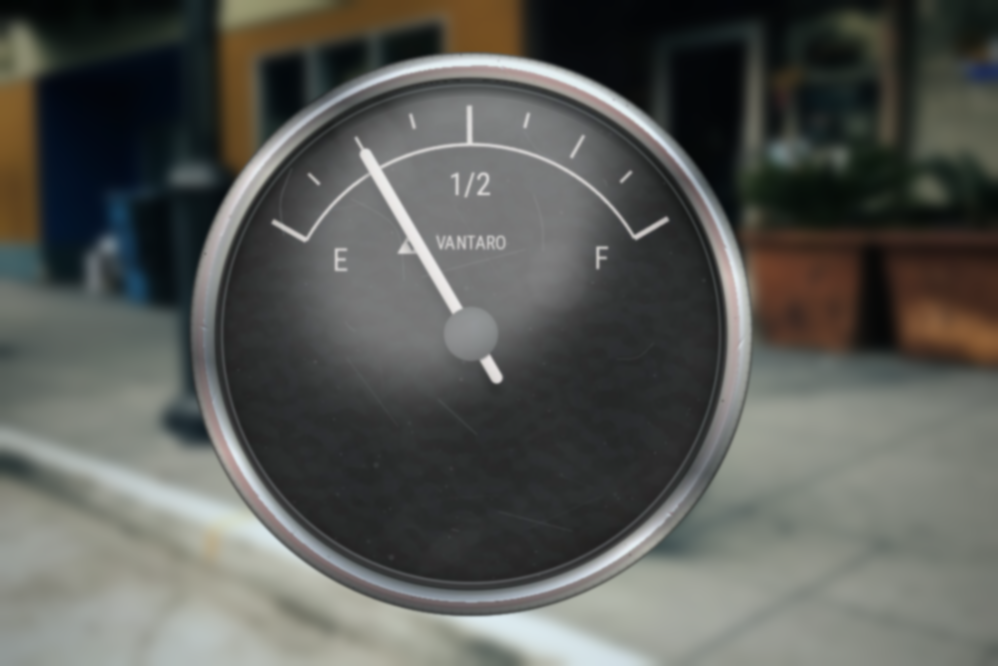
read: 0.25
